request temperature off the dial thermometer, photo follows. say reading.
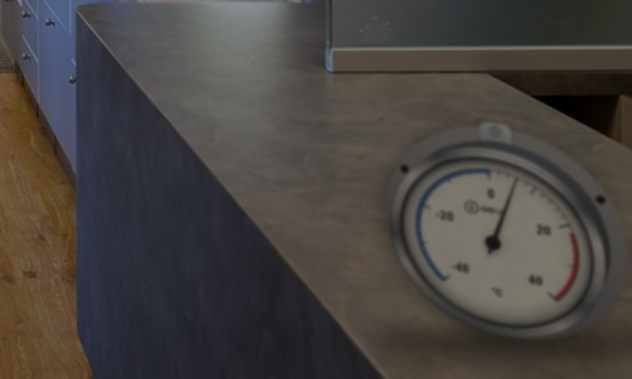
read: 6 °C
